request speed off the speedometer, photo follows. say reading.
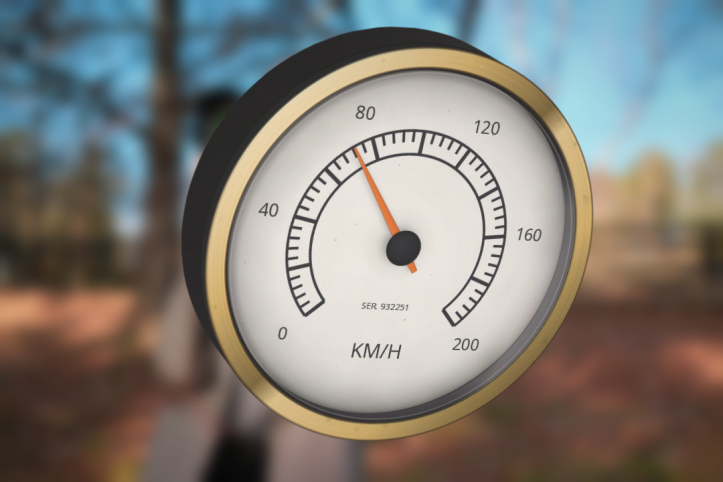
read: 72 km/h
